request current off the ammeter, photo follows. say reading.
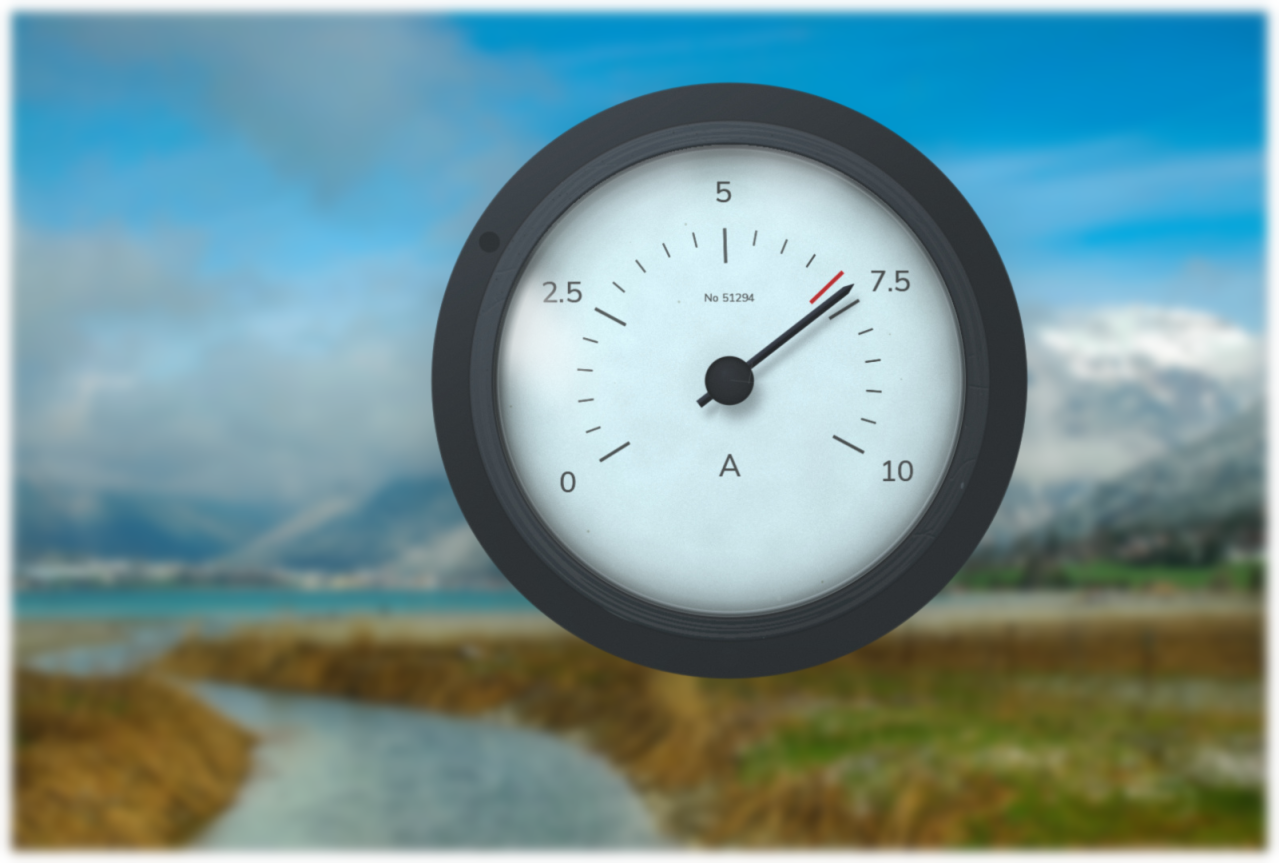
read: 7.25 A
